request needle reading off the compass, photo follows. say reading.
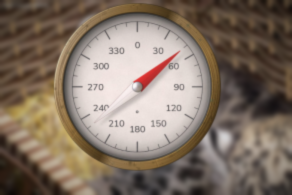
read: 50 °
